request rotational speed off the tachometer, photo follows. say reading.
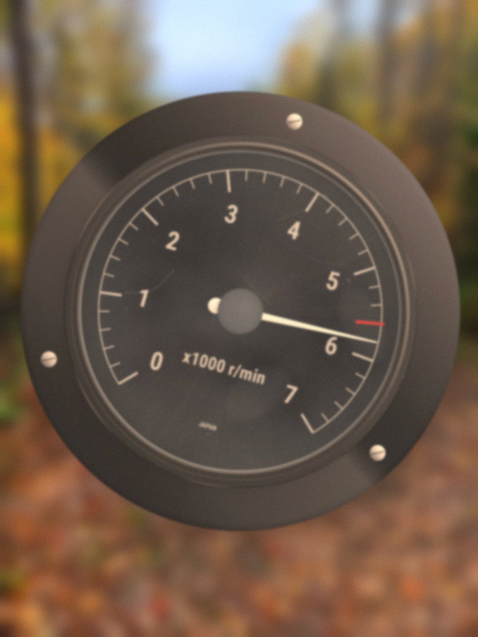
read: 5800 rpm
